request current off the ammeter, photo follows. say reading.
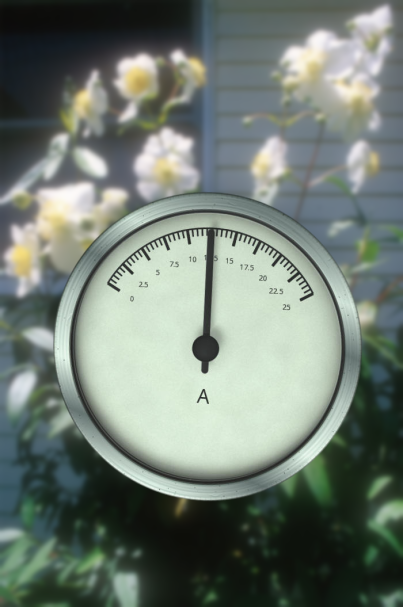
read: 12.5 A
